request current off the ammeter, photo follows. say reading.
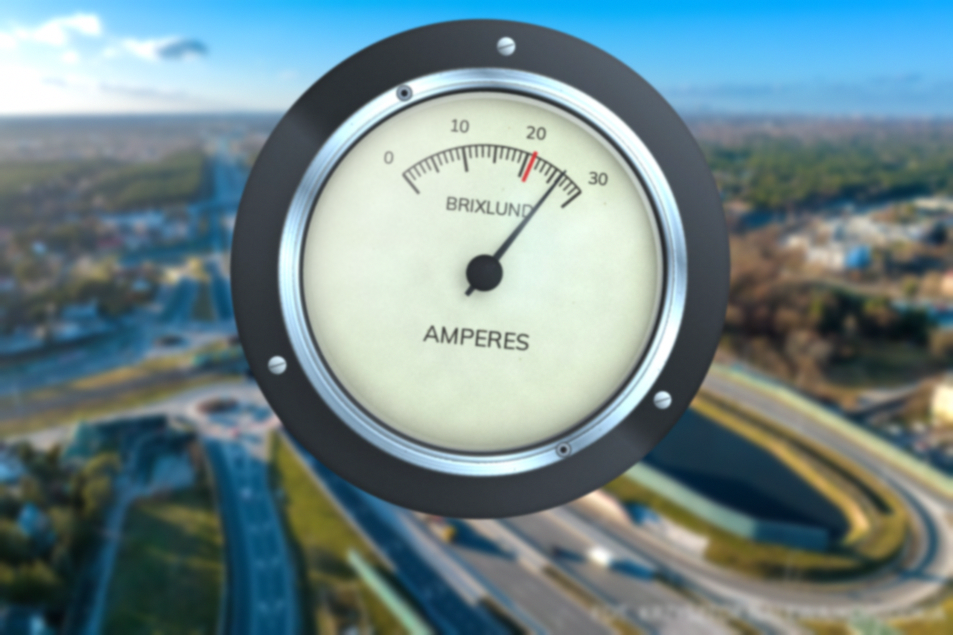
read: 26 A
